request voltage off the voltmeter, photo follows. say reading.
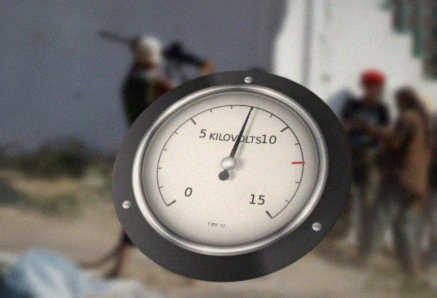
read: 8 kV
